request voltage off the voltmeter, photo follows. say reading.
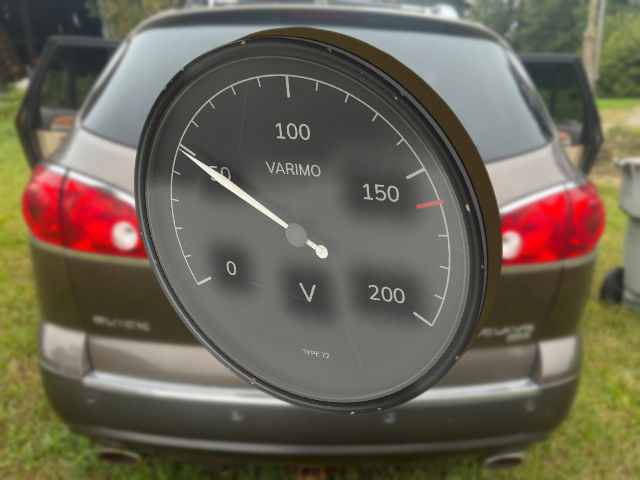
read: 50 V
